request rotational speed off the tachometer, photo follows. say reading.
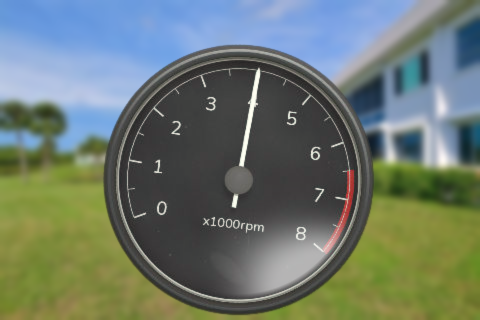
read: 4000 rpm
